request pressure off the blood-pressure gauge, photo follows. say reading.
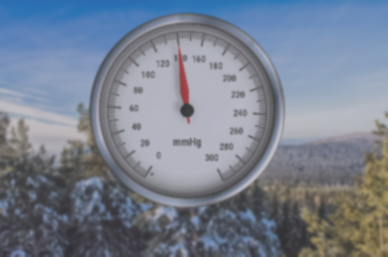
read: 140 mmHg
